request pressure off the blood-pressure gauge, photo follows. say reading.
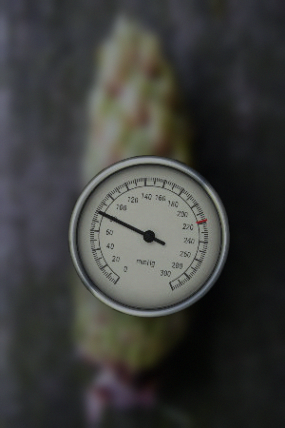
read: 80 mmHg
